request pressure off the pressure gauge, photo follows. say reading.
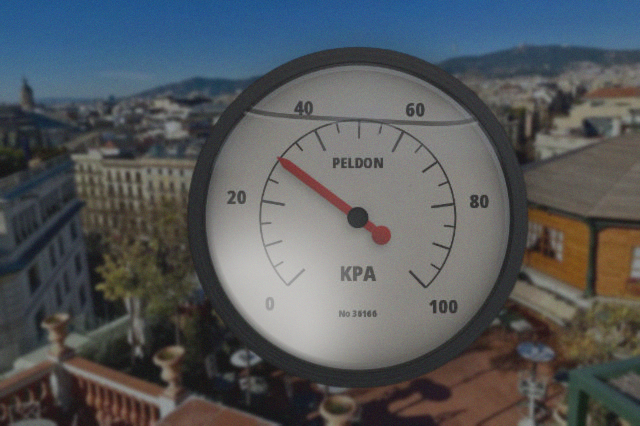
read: 30 kPa
